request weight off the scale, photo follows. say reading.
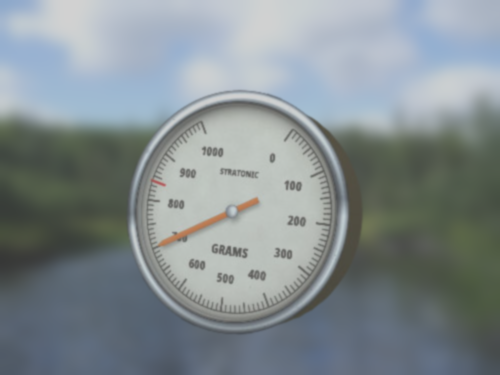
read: 700 g
